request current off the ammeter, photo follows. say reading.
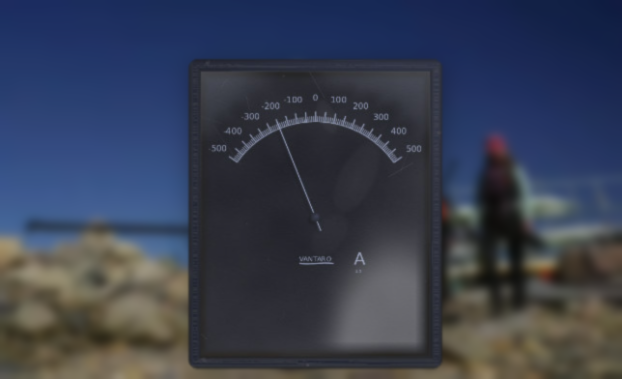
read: -200 A
